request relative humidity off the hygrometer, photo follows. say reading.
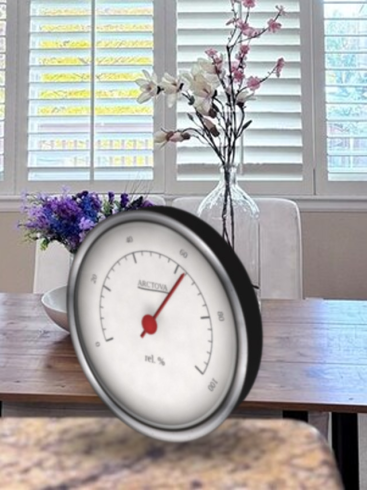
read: 64 %
